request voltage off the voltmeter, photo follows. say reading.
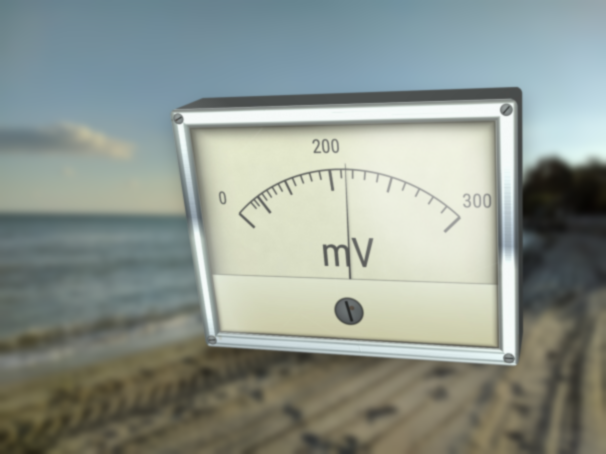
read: 215 mV
